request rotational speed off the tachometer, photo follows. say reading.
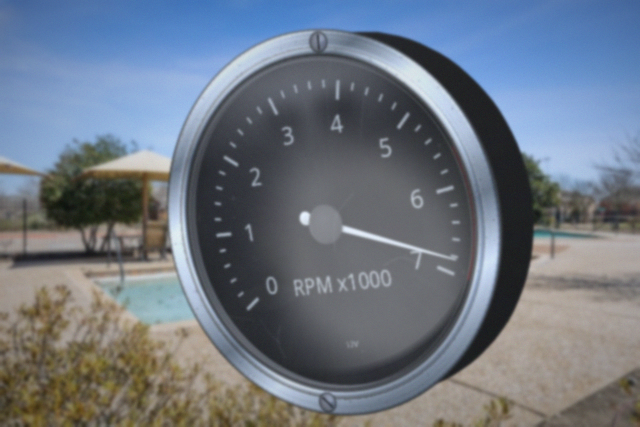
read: 6800 rpm
